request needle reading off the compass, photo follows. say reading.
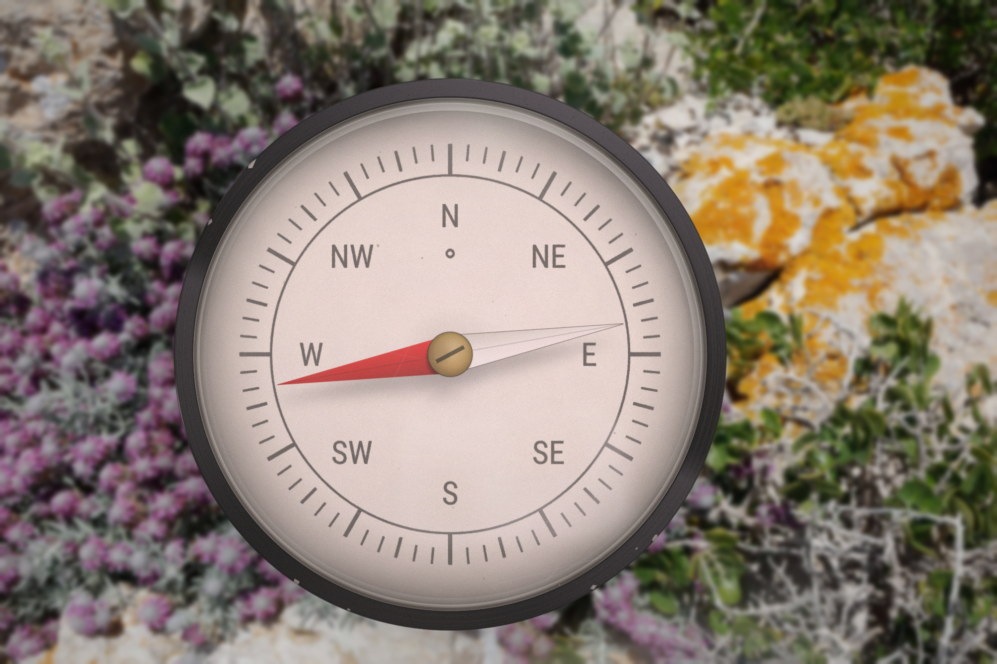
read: 260 °
